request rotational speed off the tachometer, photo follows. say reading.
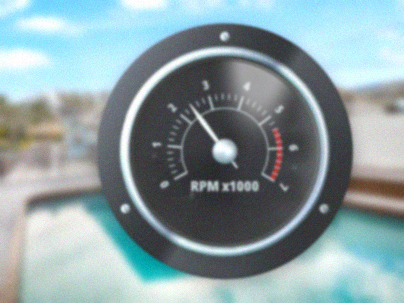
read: 2400 rpm
